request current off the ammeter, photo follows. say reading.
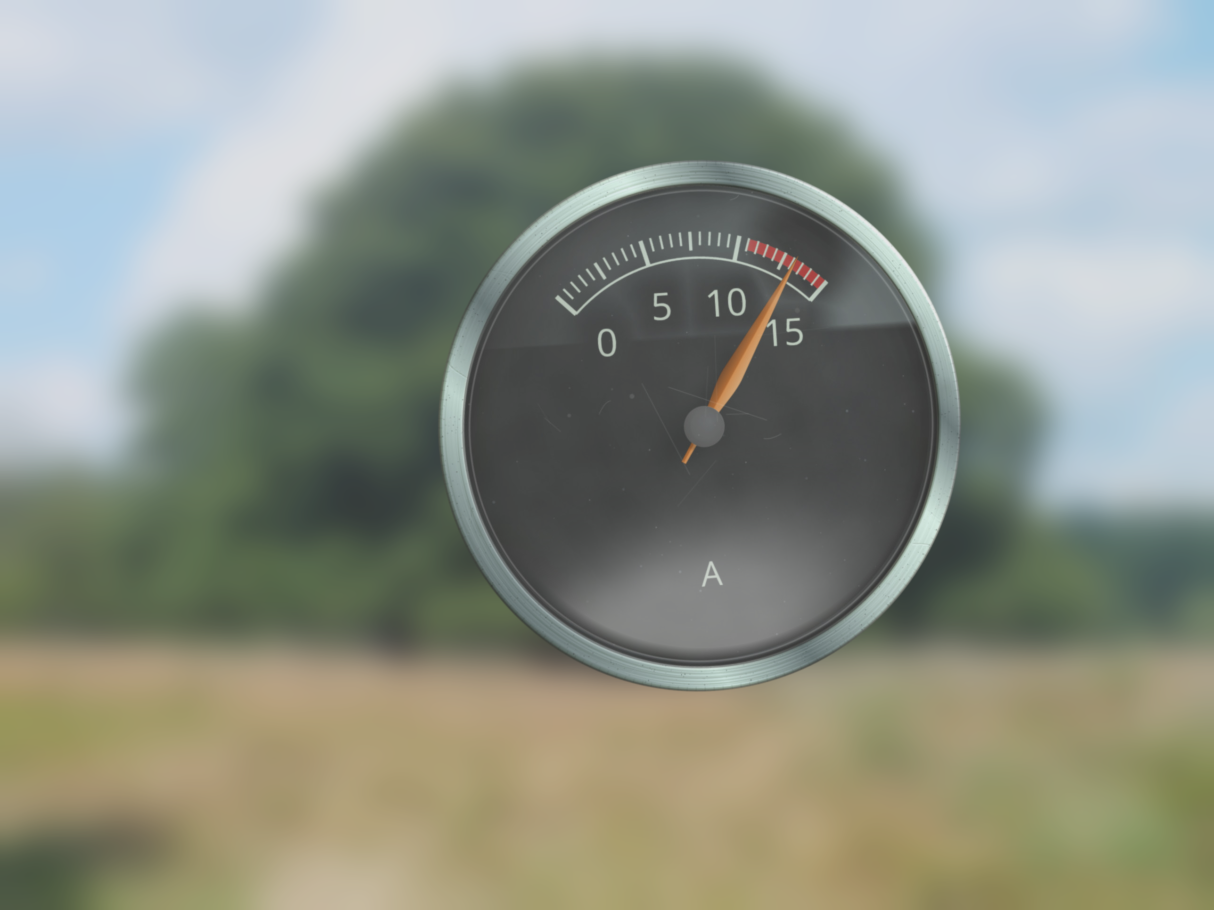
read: 13 A
